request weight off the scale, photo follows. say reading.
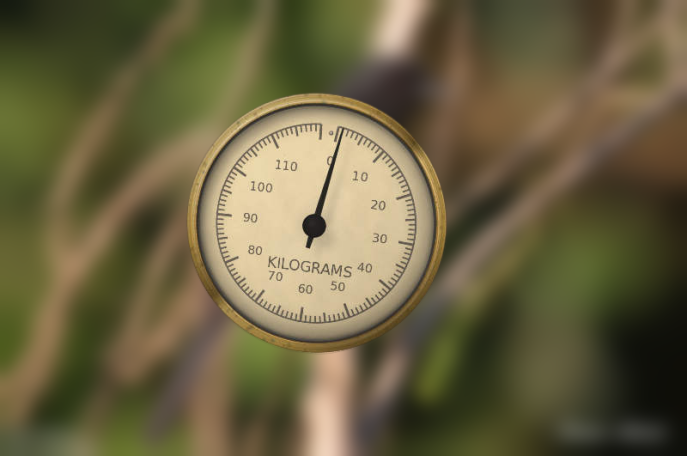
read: 1 kg
